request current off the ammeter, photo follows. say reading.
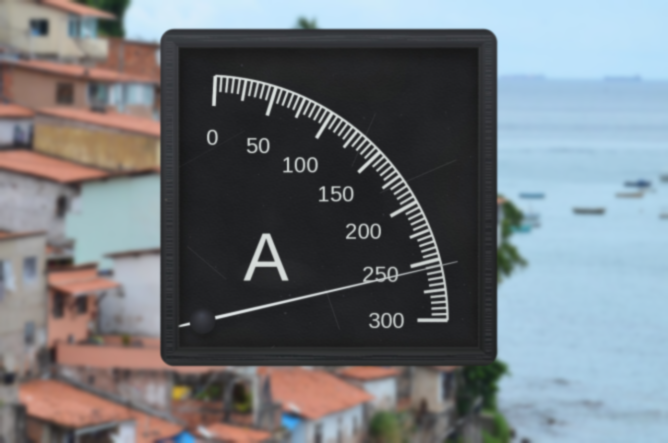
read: 255 A
